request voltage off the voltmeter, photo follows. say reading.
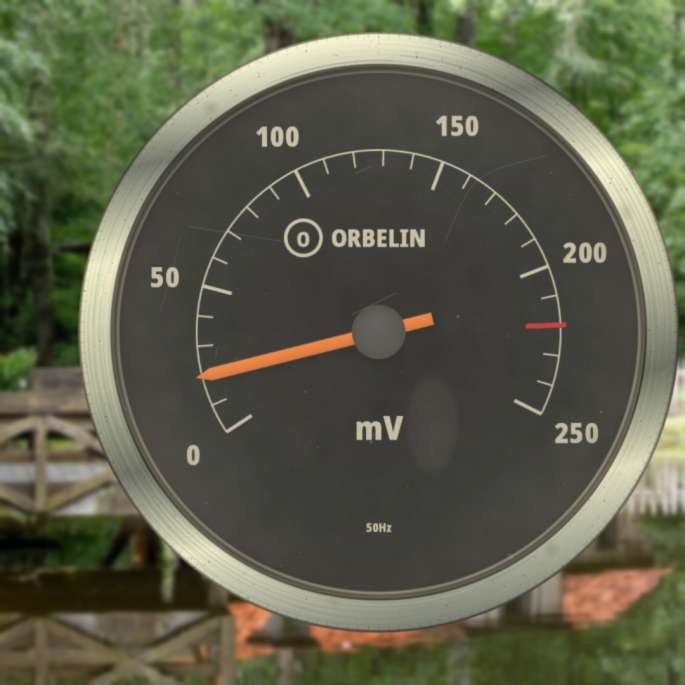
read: 20 mV
